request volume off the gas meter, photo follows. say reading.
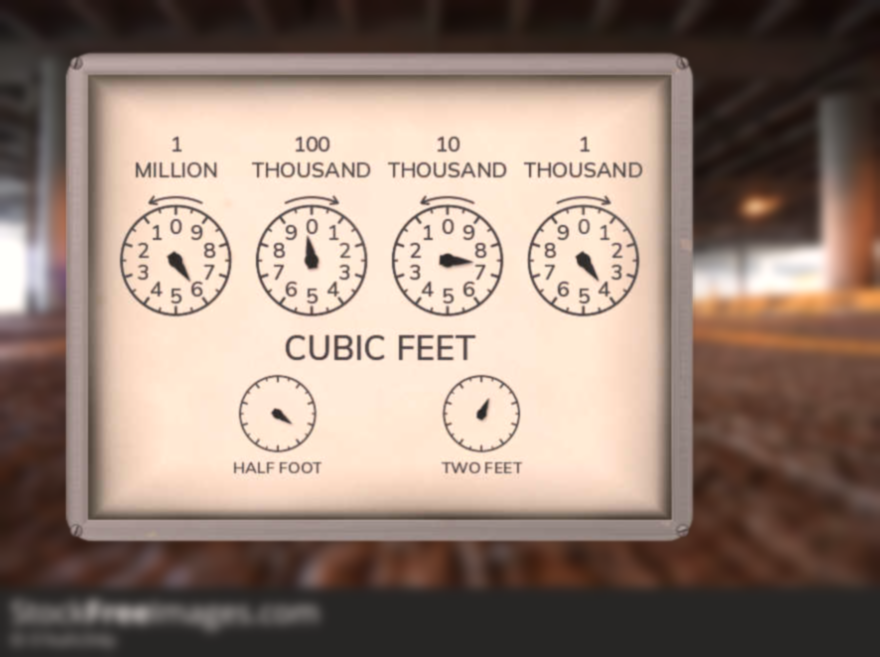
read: 597400 ft³
